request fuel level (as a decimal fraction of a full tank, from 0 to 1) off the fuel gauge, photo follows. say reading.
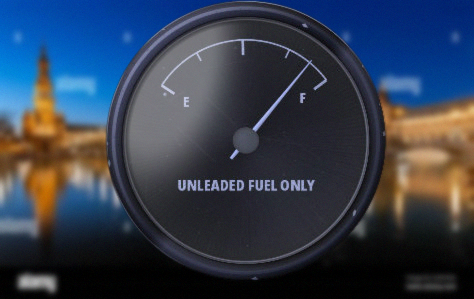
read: 0.875
